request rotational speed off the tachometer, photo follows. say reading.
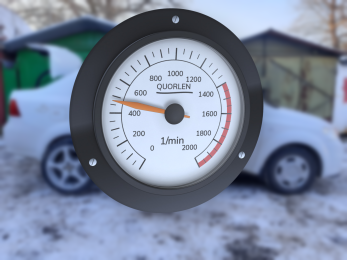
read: 475 rpm
